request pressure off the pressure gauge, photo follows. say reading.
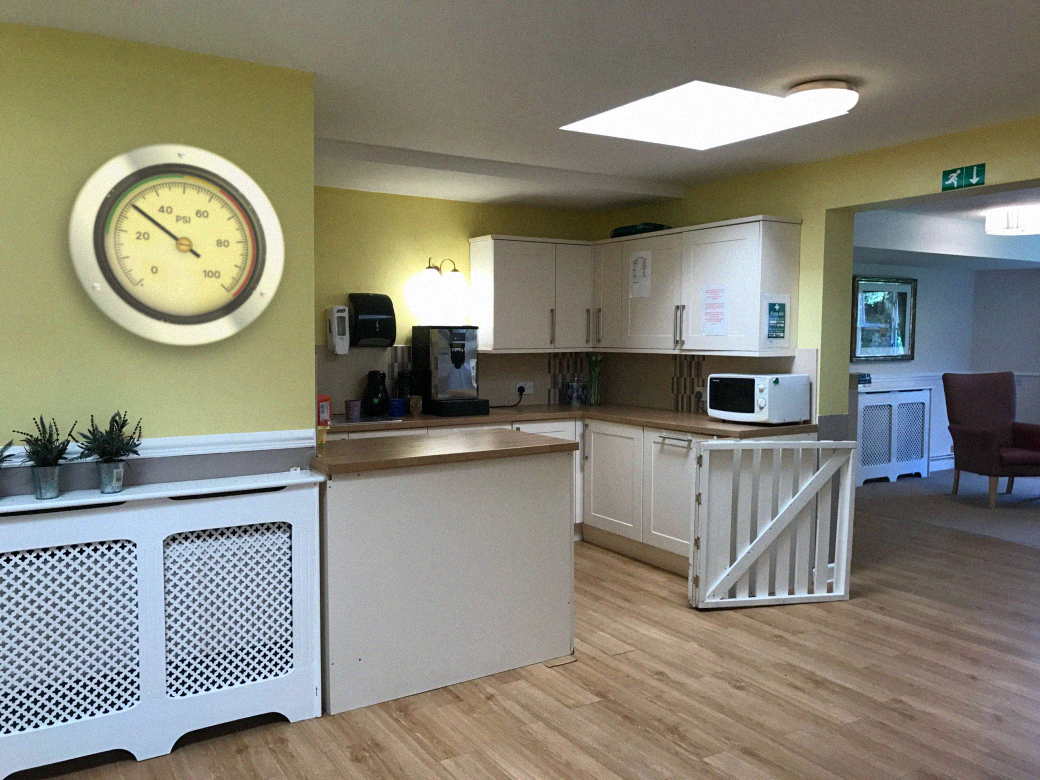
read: 30 psi
